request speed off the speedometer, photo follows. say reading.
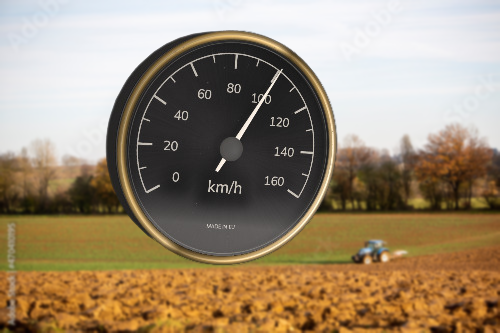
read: 100 km/h
